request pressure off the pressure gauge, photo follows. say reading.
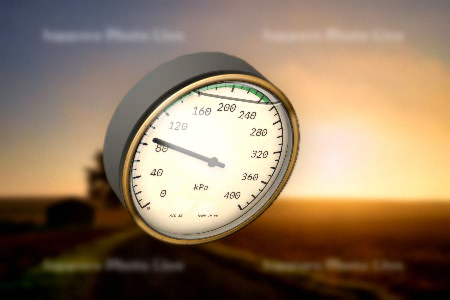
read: 90 kPa
